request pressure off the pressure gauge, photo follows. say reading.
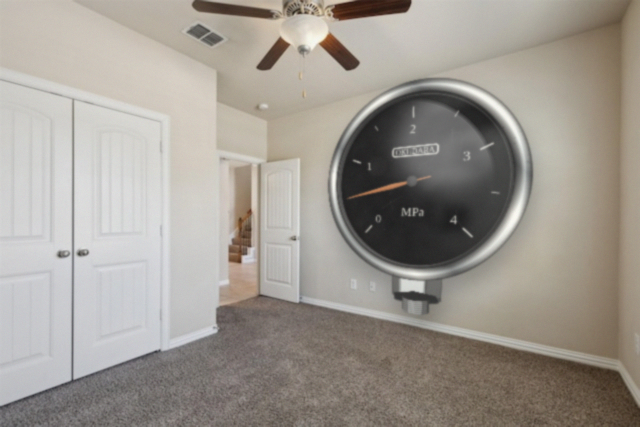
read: 0.5 MPa
